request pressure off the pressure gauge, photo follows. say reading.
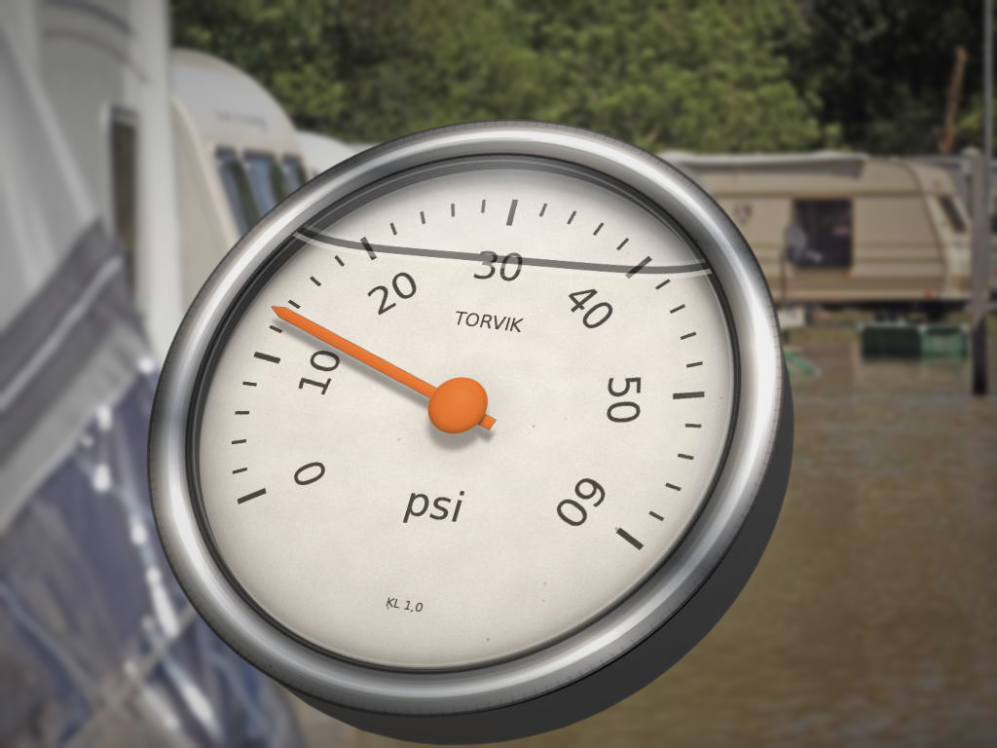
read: 13 psi
